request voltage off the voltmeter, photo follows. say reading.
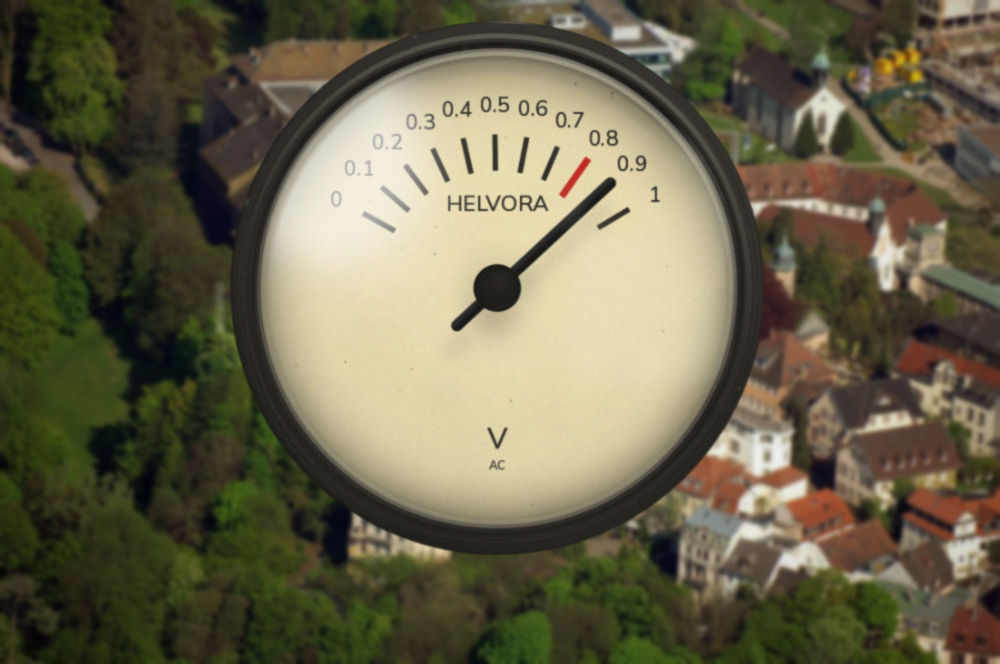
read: 0.9 V
